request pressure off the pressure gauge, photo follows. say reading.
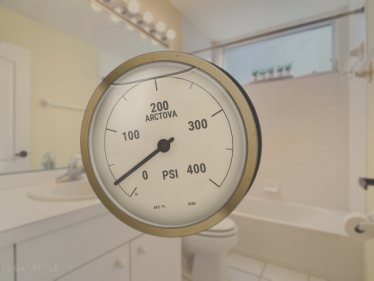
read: 25 psi
